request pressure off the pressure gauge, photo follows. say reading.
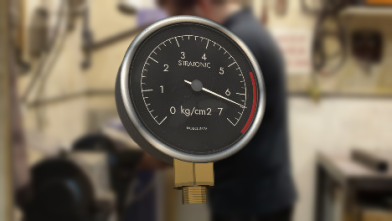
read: 6.4 kg/cm²
